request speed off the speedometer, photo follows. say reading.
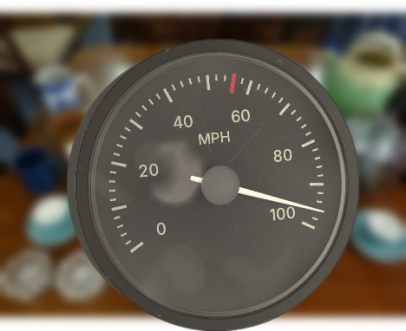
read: 96 mph
